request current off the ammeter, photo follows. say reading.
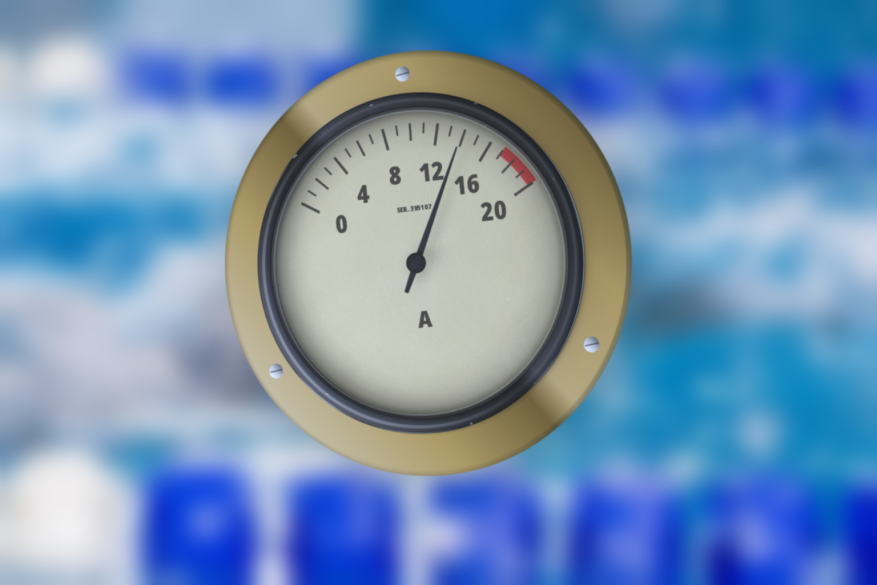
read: 14 A
